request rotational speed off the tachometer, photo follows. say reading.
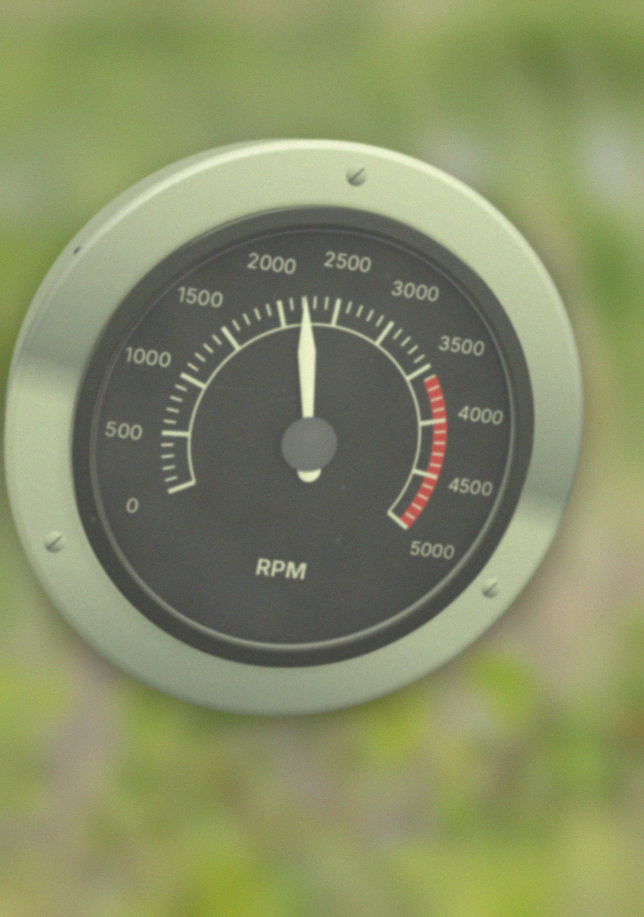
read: 2200 rpm
